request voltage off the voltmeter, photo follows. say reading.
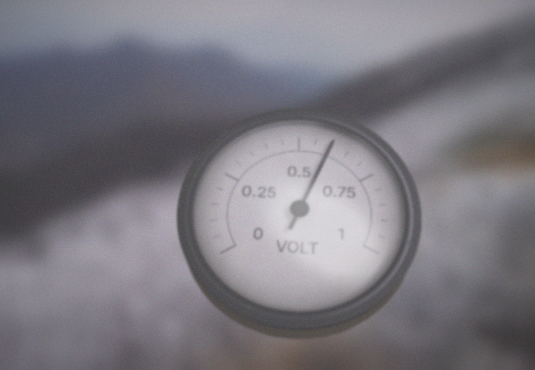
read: 0.6 V
